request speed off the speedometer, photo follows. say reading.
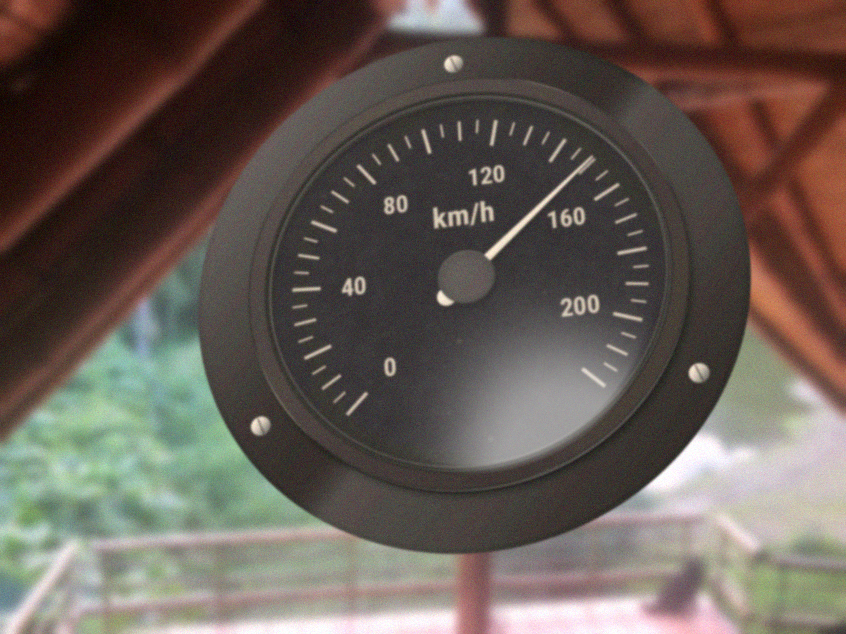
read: 150 km/h
